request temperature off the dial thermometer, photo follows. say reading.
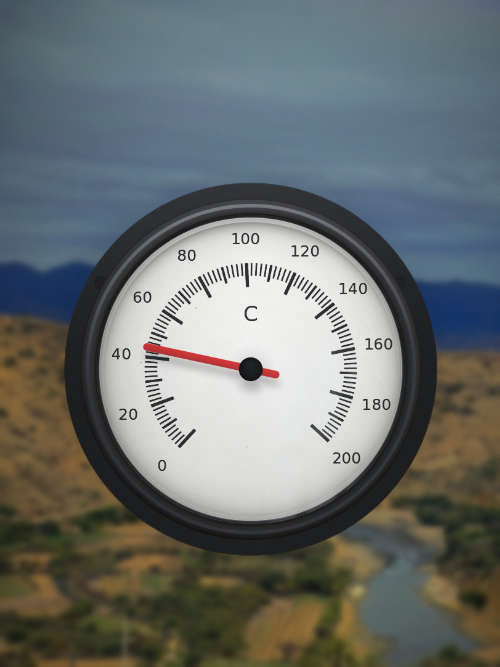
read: 44 °C
